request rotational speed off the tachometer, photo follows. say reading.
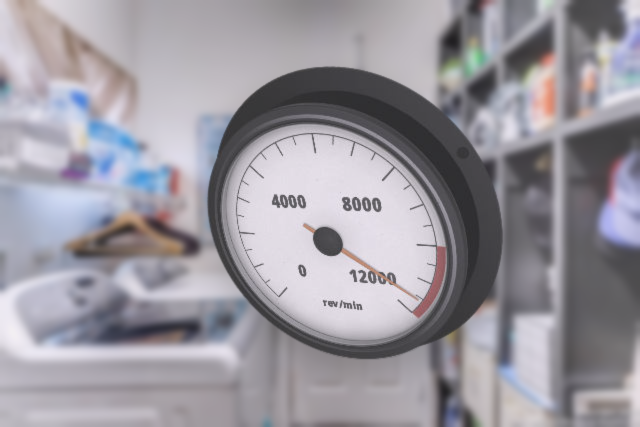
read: 11500 rpm
